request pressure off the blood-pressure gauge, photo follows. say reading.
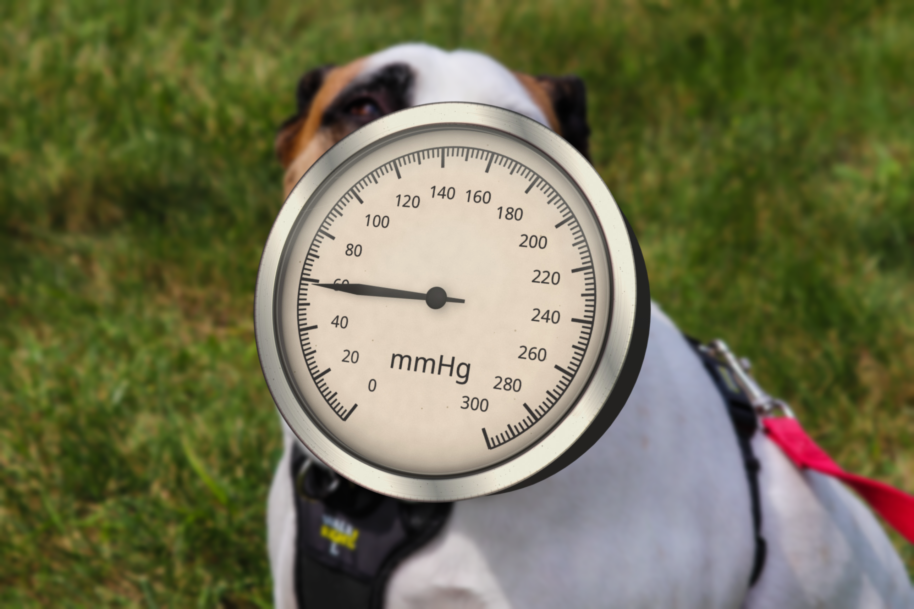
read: 58 mmHg
